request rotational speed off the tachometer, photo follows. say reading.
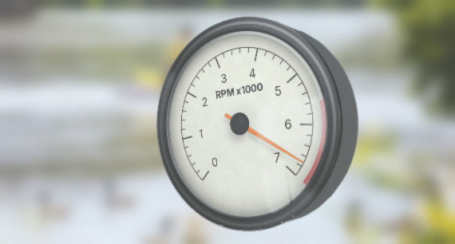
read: 6700 rpm
